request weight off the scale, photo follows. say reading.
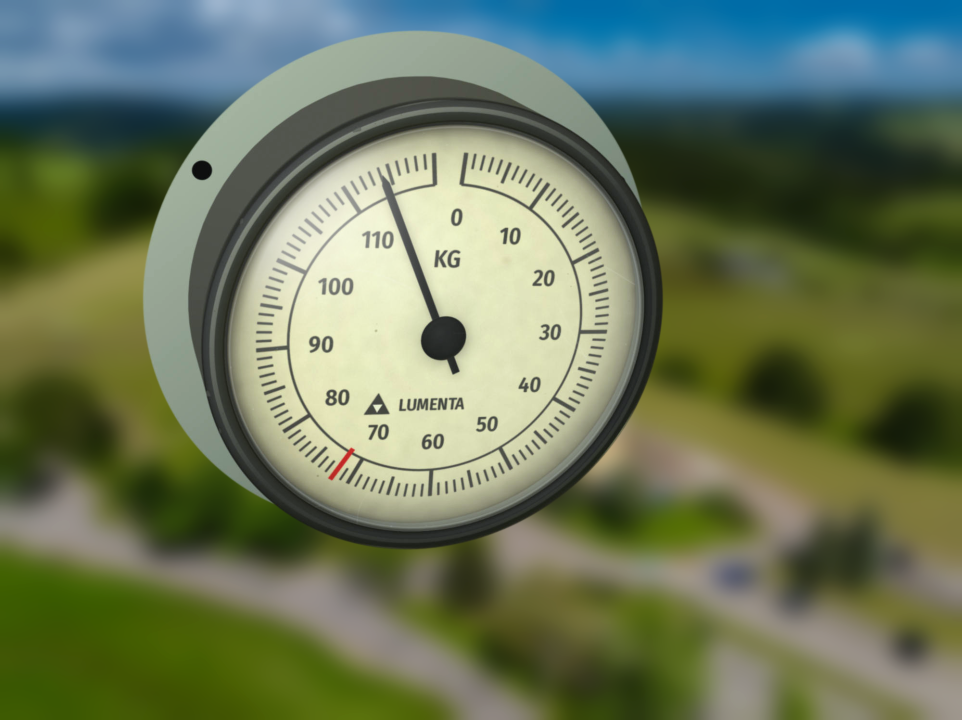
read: 114 kg
